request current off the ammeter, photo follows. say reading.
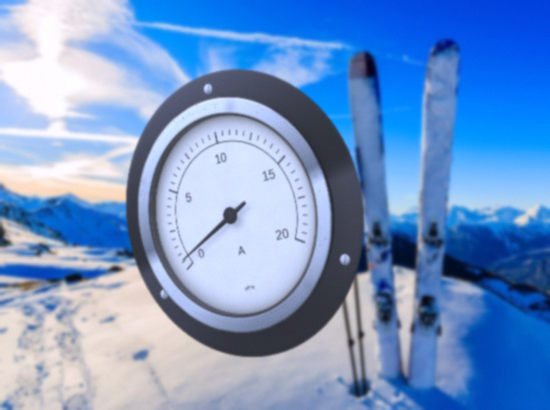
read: 0.5 A
